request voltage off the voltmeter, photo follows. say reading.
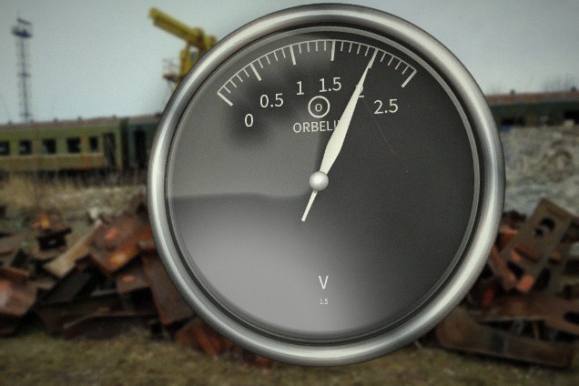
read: 2 V
